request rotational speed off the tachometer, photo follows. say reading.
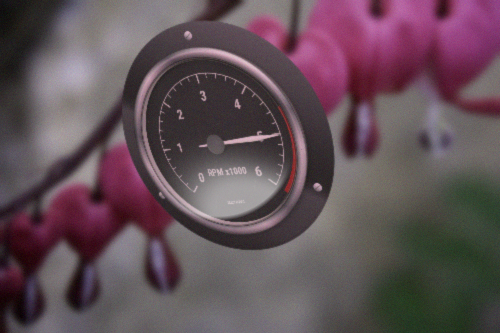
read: 5000 rpm
